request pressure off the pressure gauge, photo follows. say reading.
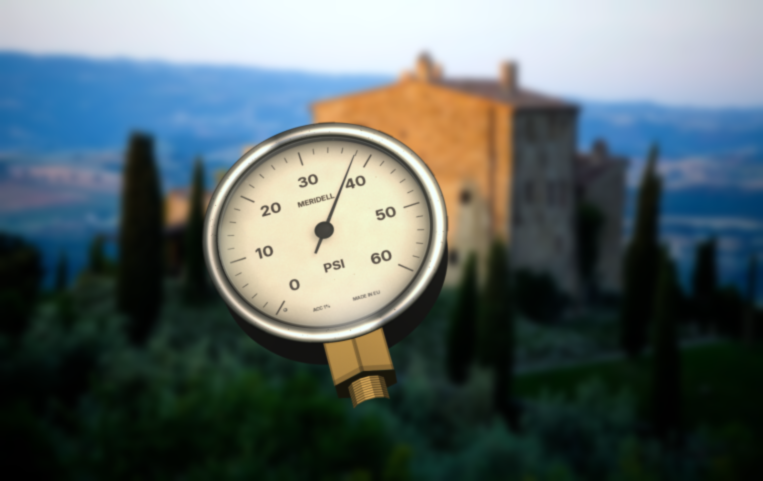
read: 38 psi
